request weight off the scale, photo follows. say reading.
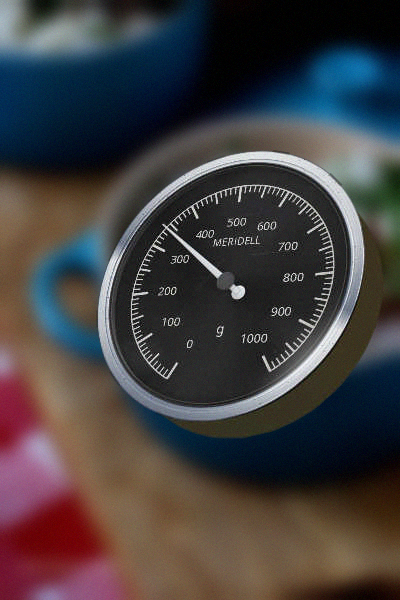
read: 340 g
